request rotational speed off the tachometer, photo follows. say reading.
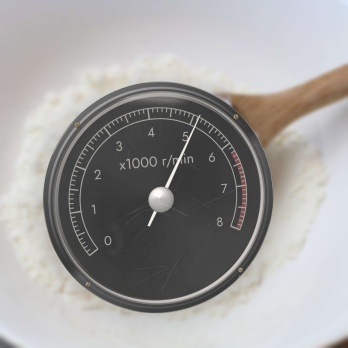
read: 5100 rpm
